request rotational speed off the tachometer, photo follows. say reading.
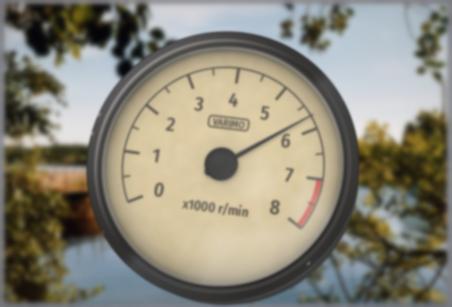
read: 5750 rpm
